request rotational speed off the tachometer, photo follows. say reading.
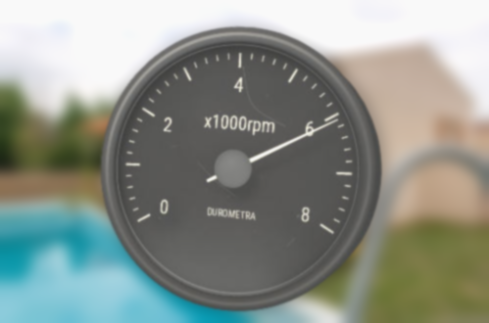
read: 6100 rpm
